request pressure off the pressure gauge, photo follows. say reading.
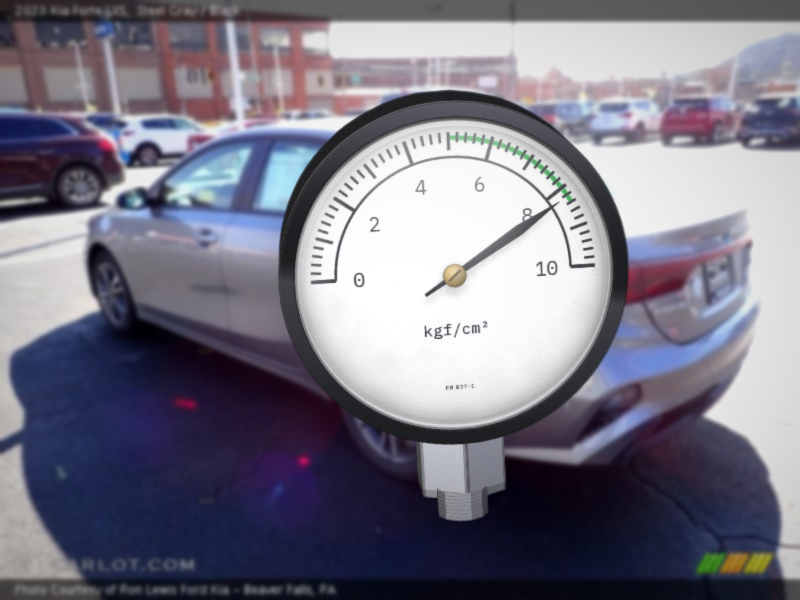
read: 8.2 kg/cm²
